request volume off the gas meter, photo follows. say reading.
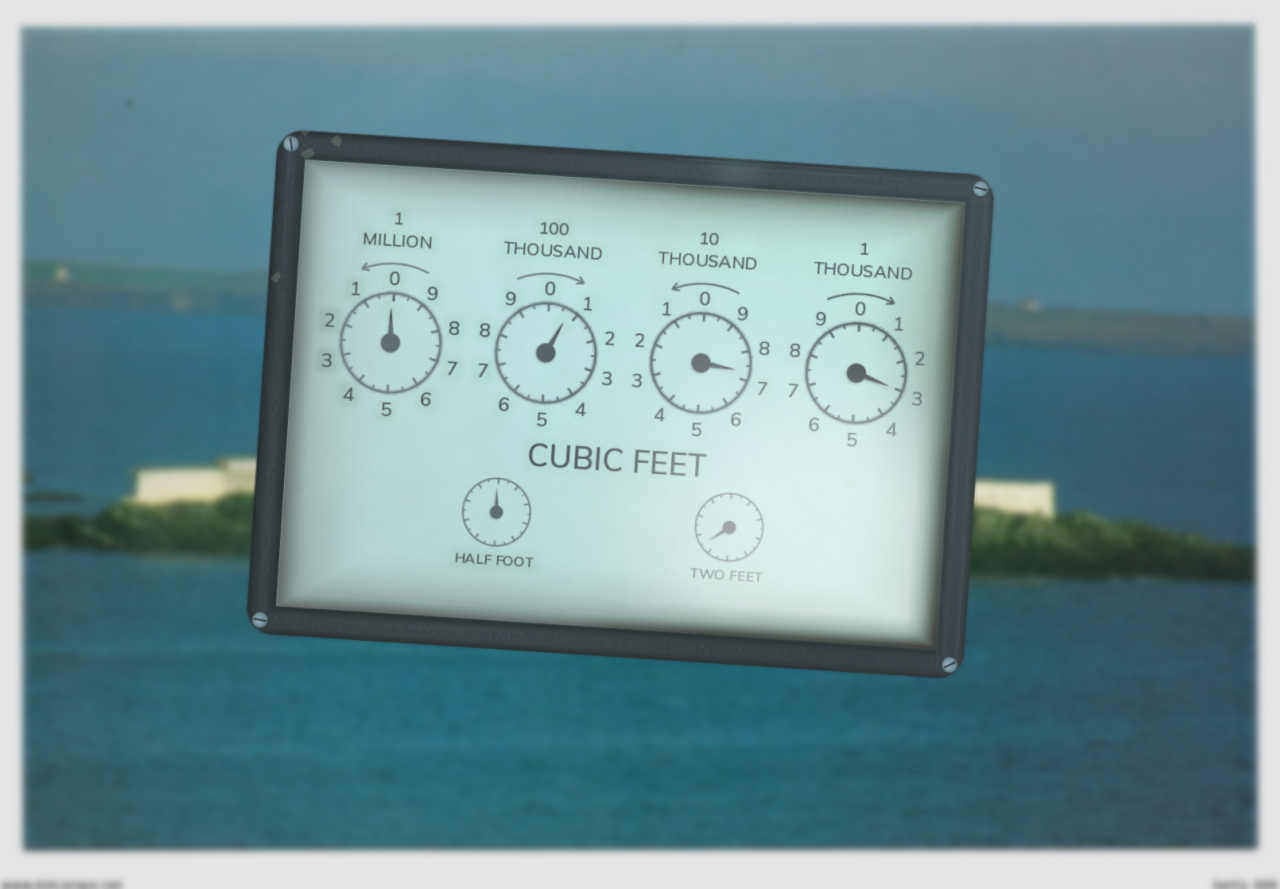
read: 7300 ft³
